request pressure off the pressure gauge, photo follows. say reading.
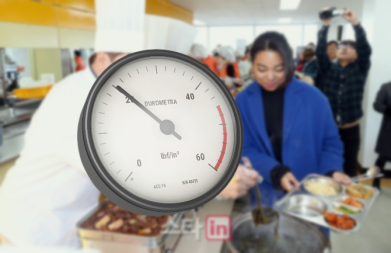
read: 20 psi
